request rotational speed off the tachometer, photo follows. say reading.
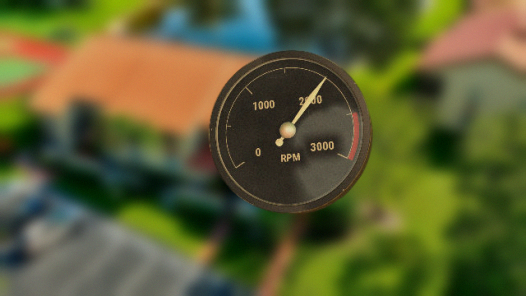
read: 2000 rpm
